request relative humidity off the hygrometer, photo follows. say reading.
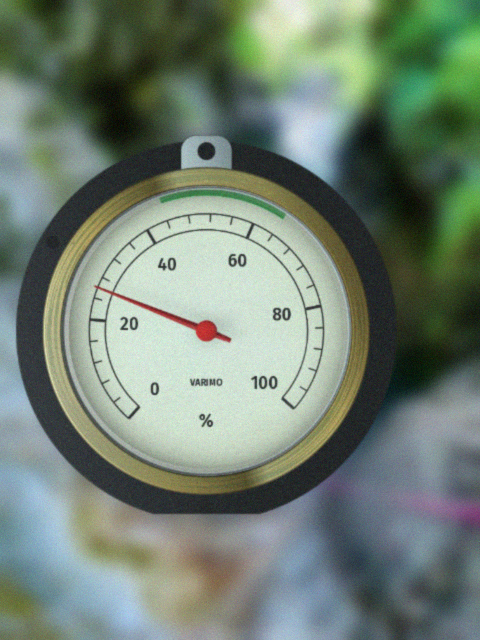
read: 26 %
